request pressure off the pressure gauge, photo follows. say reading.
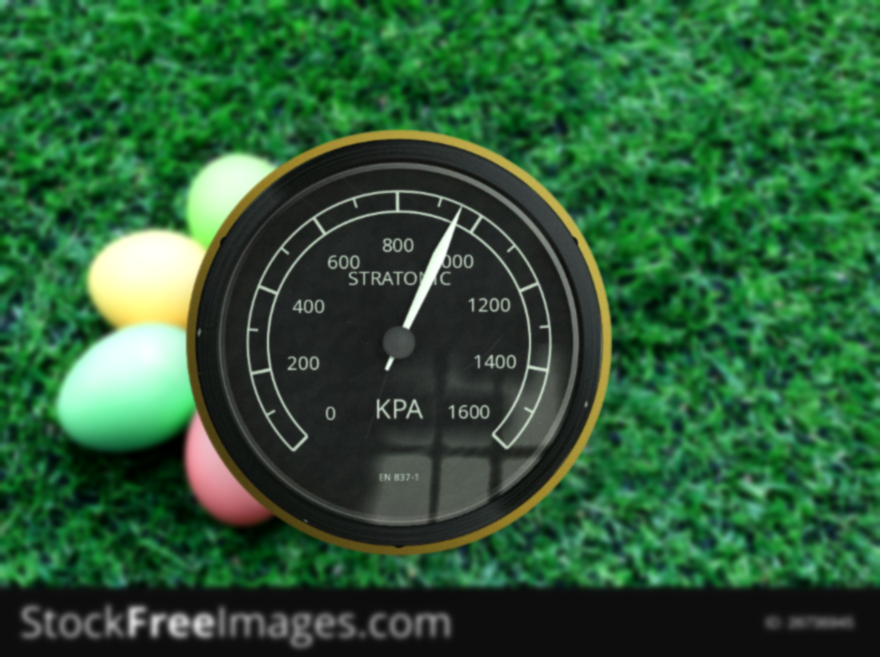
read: 950 kPa
